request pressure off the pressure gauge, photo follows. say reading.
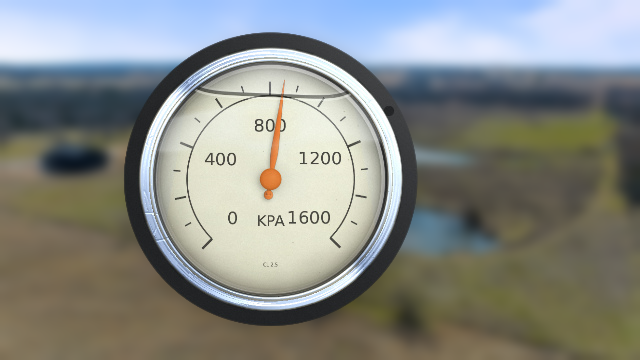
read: 850 kPa
